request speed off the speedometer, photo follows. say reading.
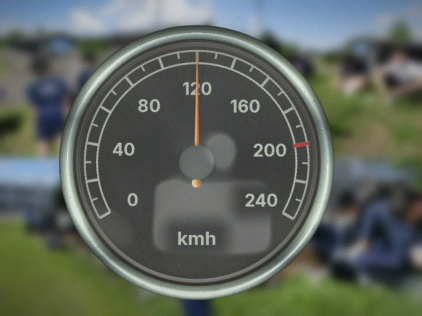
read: 120 km/h
